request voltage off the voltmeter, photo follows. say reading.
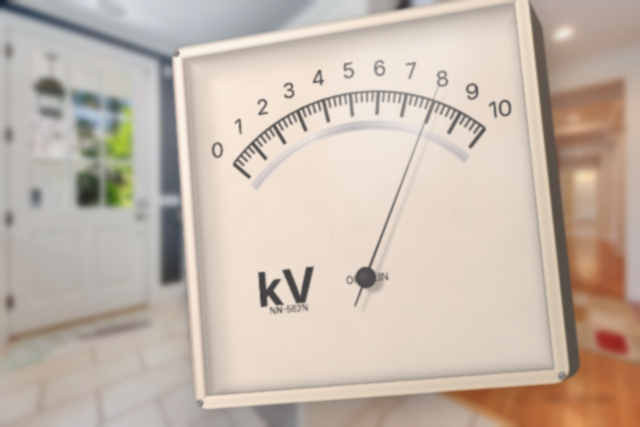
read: 8 kV
